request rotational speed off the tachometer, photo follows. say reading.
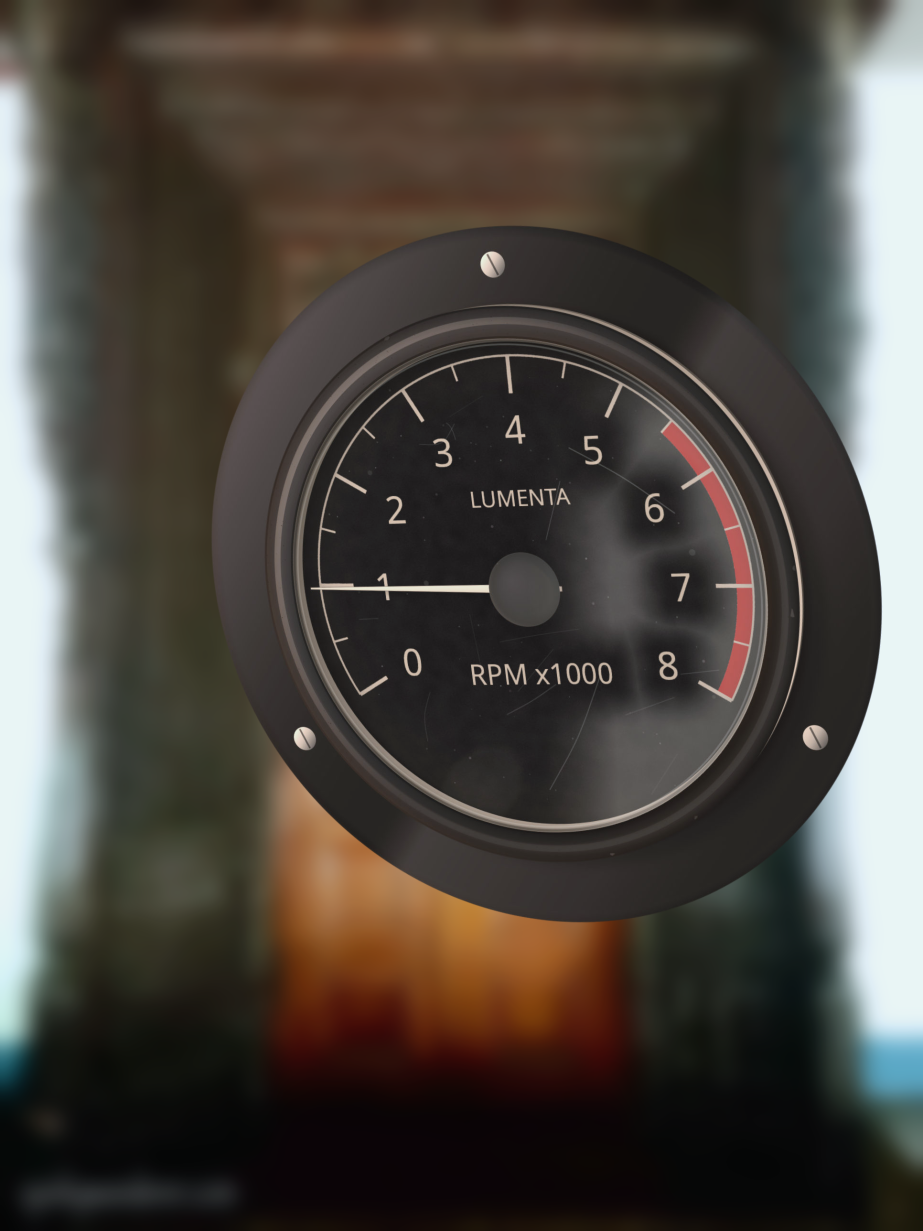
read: 1000 rpm
